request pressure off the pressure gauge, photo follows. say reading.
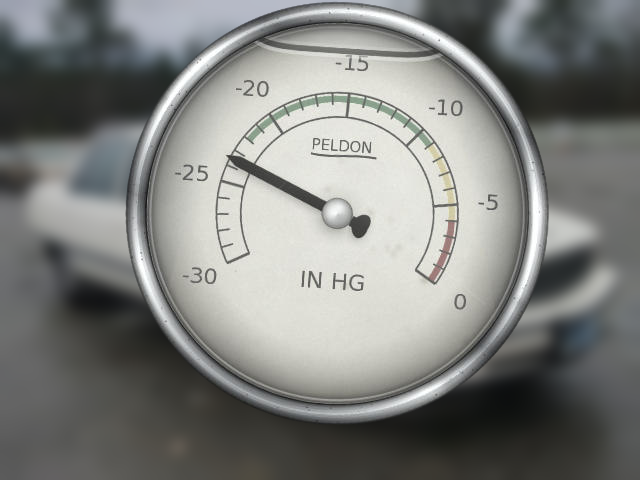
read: -23.5 inHg
